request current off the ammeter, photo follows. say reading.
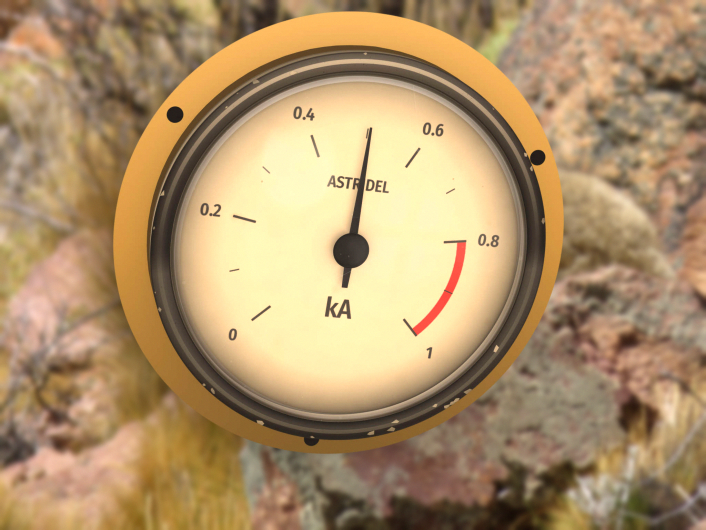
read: 0.5 kA
